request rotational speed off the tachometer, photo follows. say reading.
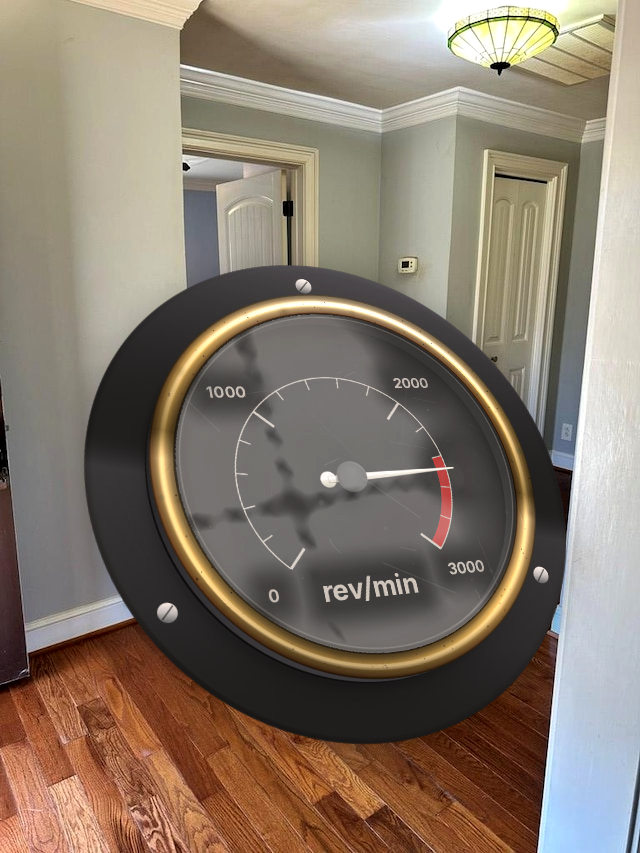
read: 2500 rpm
